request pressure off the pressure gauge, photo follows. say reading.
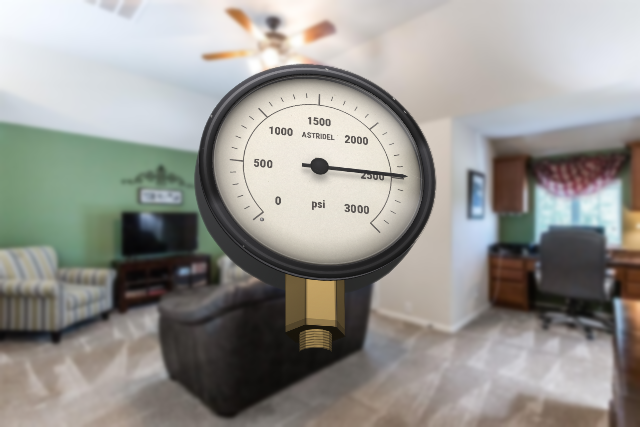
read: 2500 psi
